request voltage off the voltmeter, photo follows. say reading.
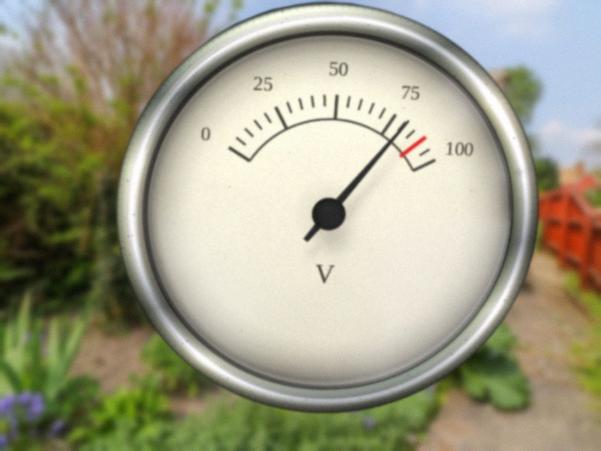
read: 80 V
